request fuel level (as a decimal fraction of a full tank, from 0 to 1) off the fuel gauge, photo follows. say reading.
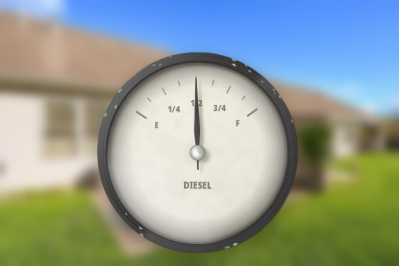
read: 0.5
